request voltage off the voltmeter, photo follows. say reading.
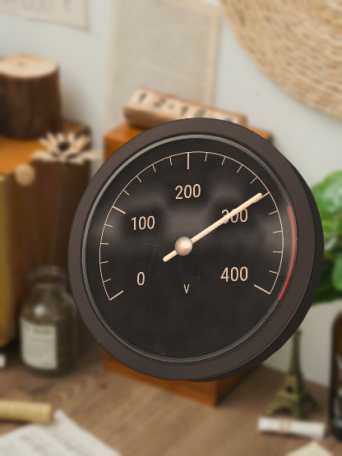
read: 300 V
